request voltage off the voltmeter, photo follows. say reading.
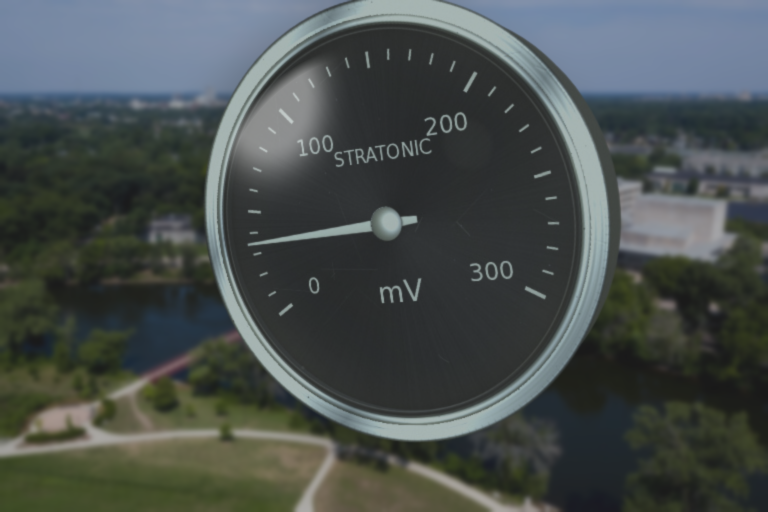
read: 35 mV
